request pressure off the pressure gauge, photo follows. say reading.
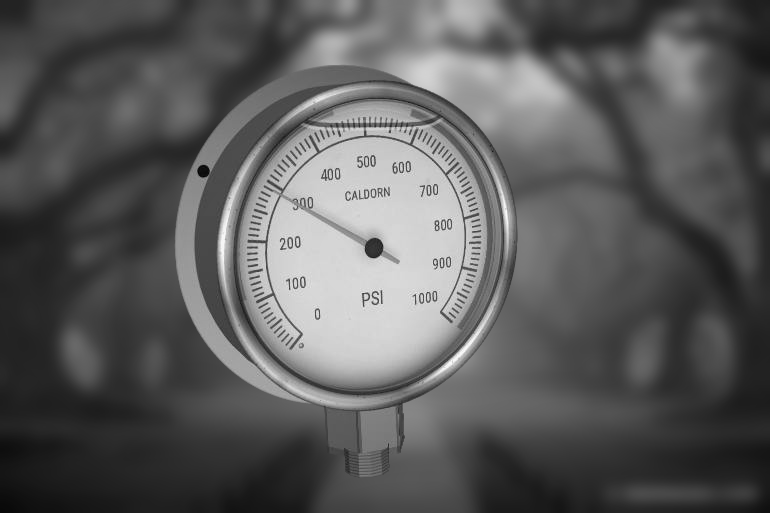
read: 290 psi
